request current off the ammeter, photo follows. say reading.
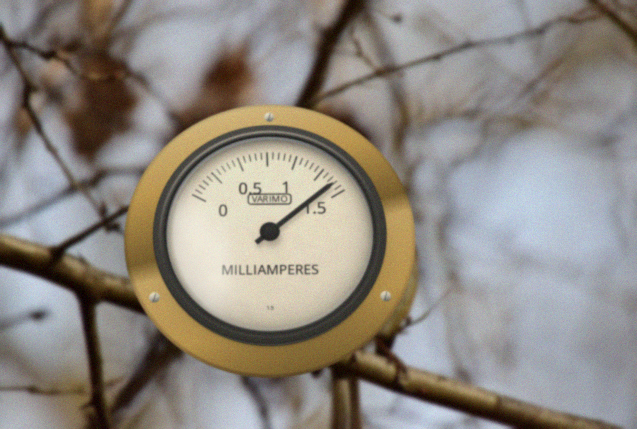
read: 1.4 mA
